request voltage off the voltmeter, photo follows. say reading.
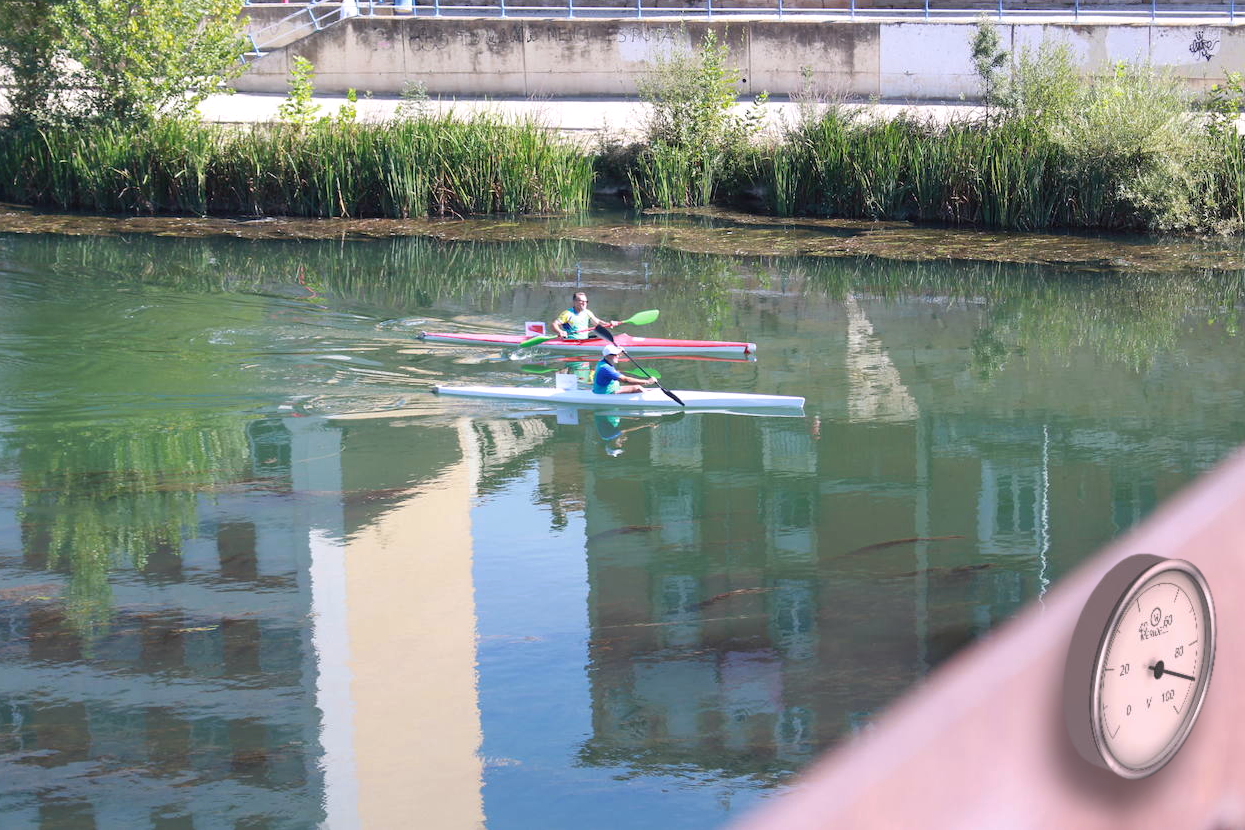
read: 90 V
